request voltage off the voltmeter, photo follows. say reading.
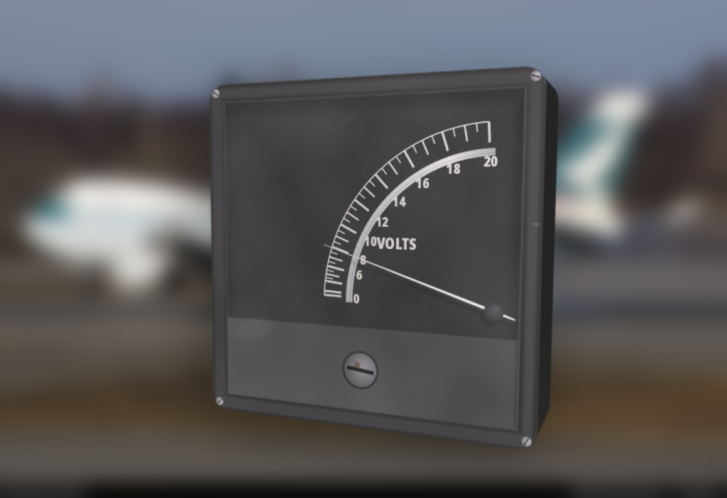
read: 8 V
